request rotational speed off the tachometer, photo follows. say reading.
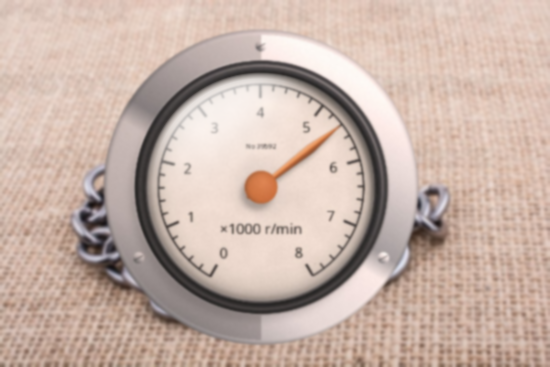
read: 5400 rpm
